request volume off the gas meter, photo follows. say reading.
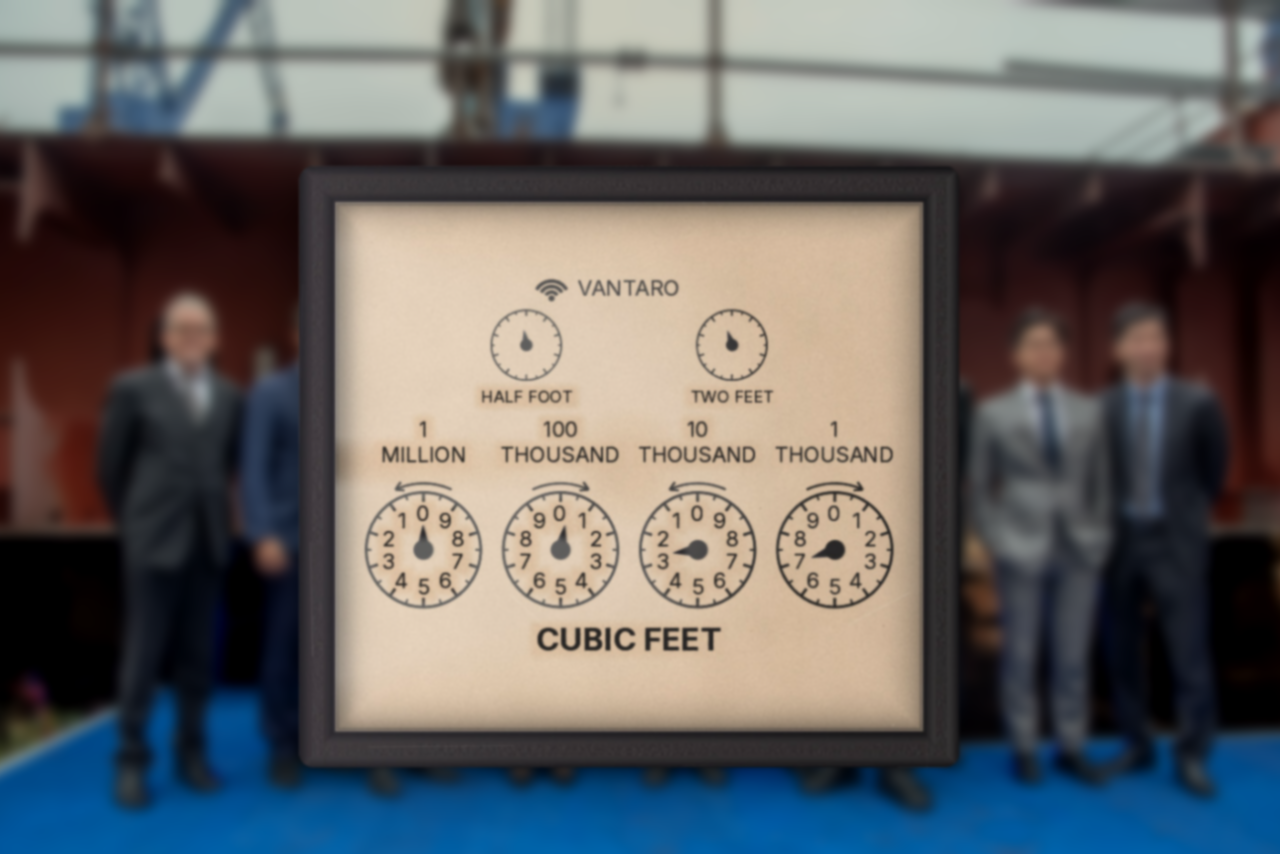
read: 2700 ft³
